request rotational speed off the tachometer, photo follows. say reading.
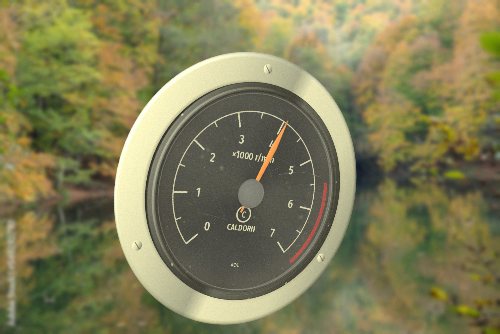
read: 4000 rpm
